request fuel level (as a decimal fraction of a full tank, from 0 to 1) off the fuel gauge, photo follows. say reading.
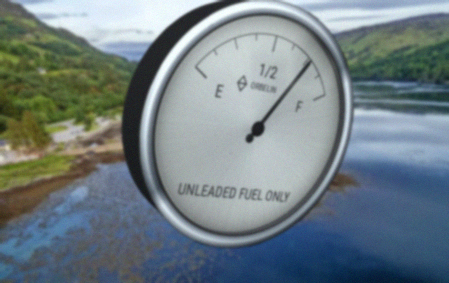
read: 0.75
